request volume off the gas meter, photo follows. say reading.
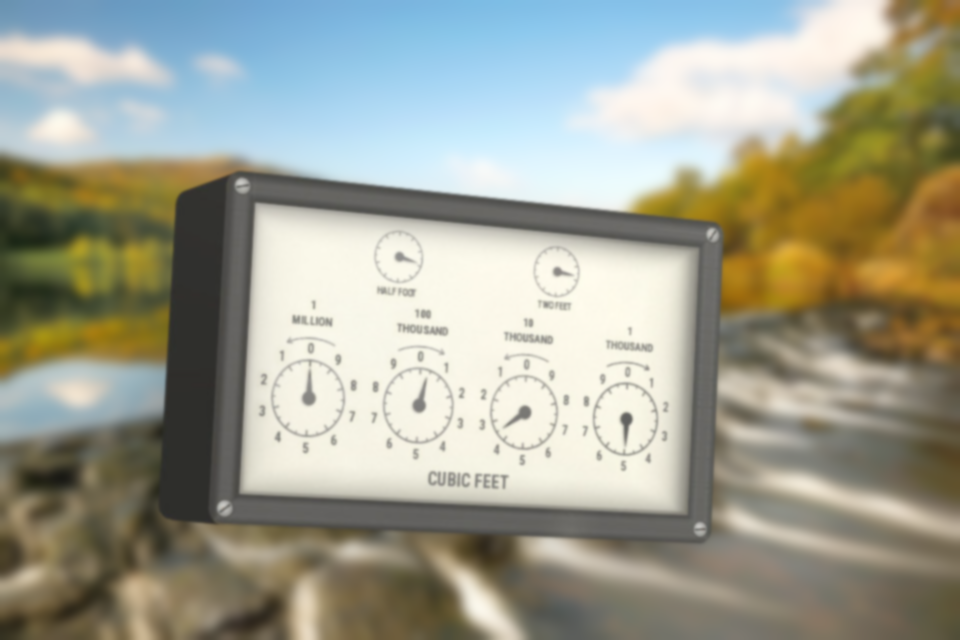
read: 3500 ft³
